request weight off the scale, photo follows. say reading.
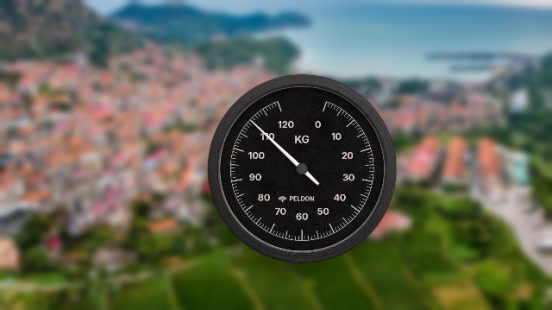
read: 110 kg
